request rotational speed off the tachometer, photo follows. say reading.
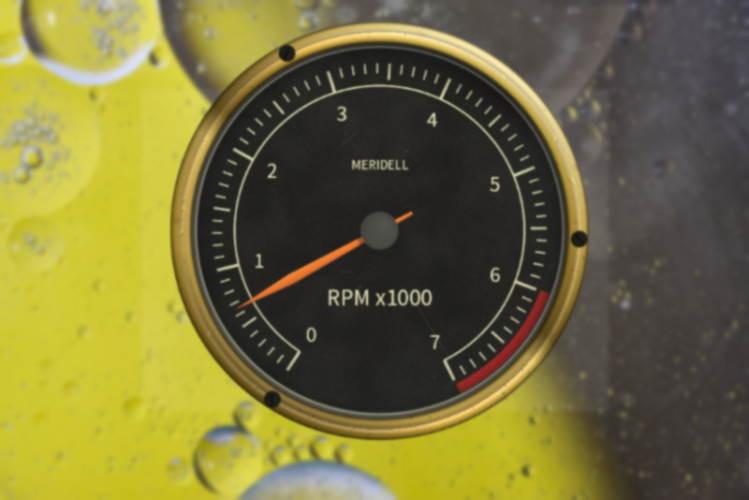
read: 650 rpm
